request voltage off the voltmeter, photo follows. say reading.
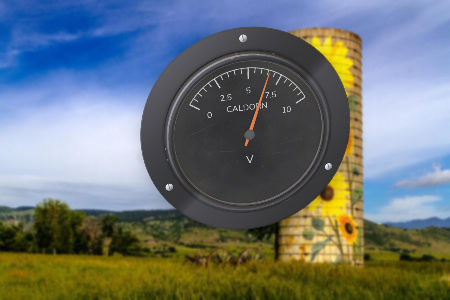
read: 6.5 V
